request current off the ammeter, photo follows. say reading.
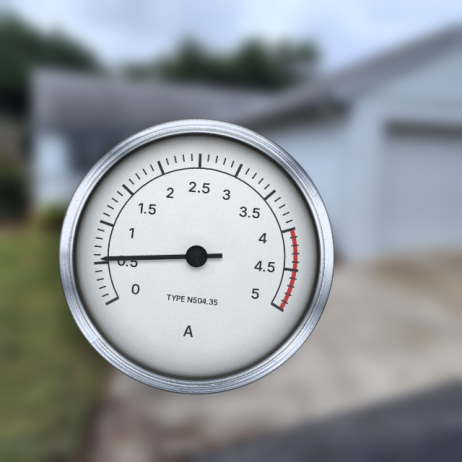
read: 0.55 A
